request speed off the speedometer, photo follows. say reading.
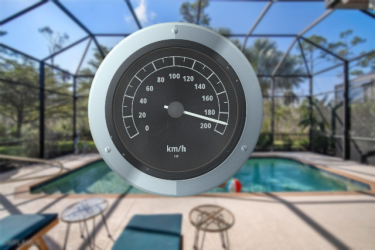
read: 190 km/h
